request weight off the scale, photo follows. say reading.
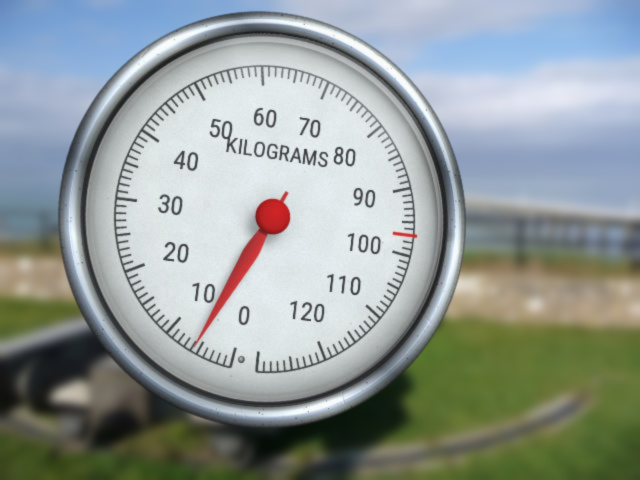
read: 6 kg
